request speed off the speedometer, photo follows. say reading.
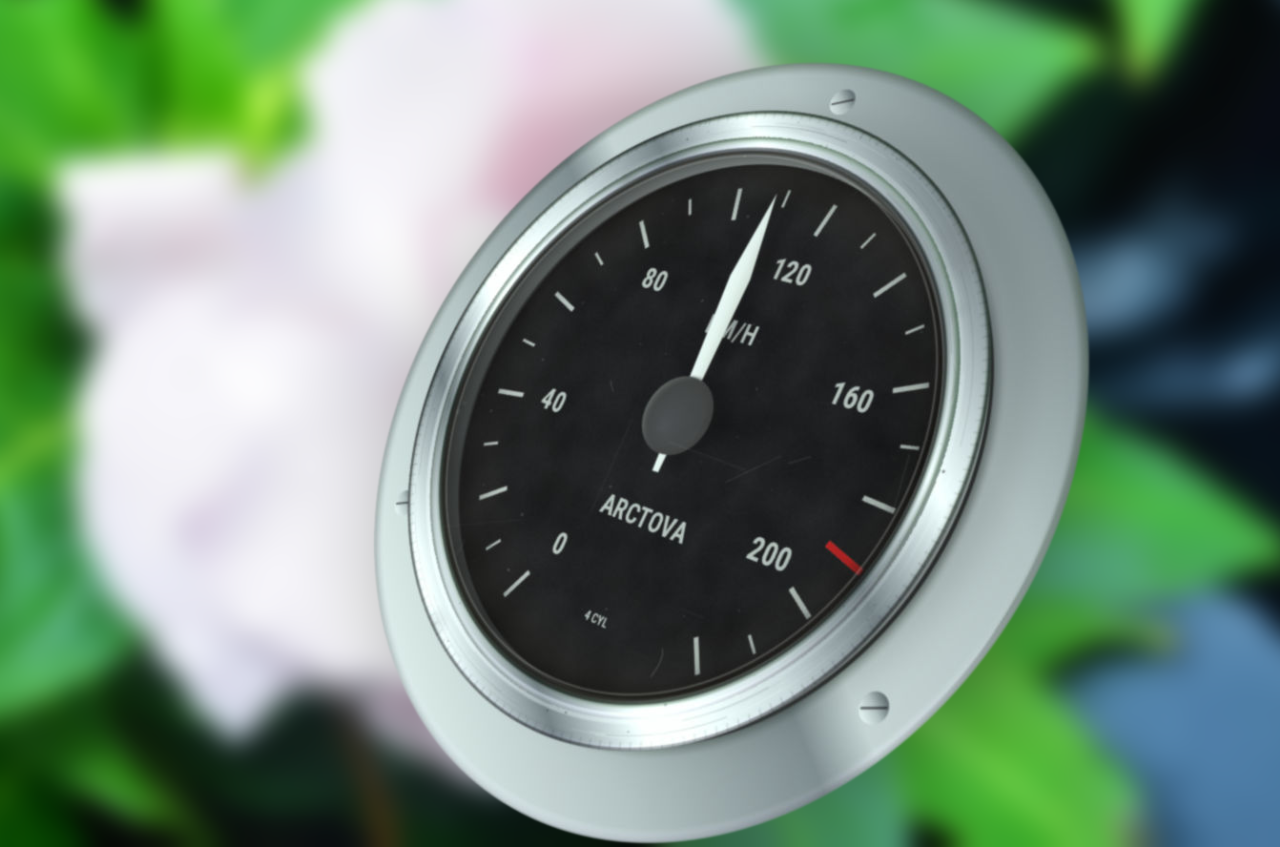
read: 110 km/h
